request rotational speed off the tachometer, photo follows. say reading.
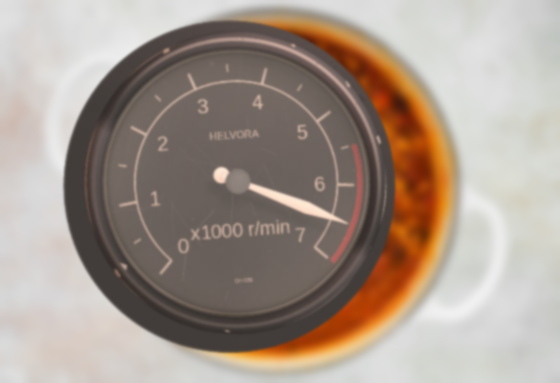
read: 6500 rpm
